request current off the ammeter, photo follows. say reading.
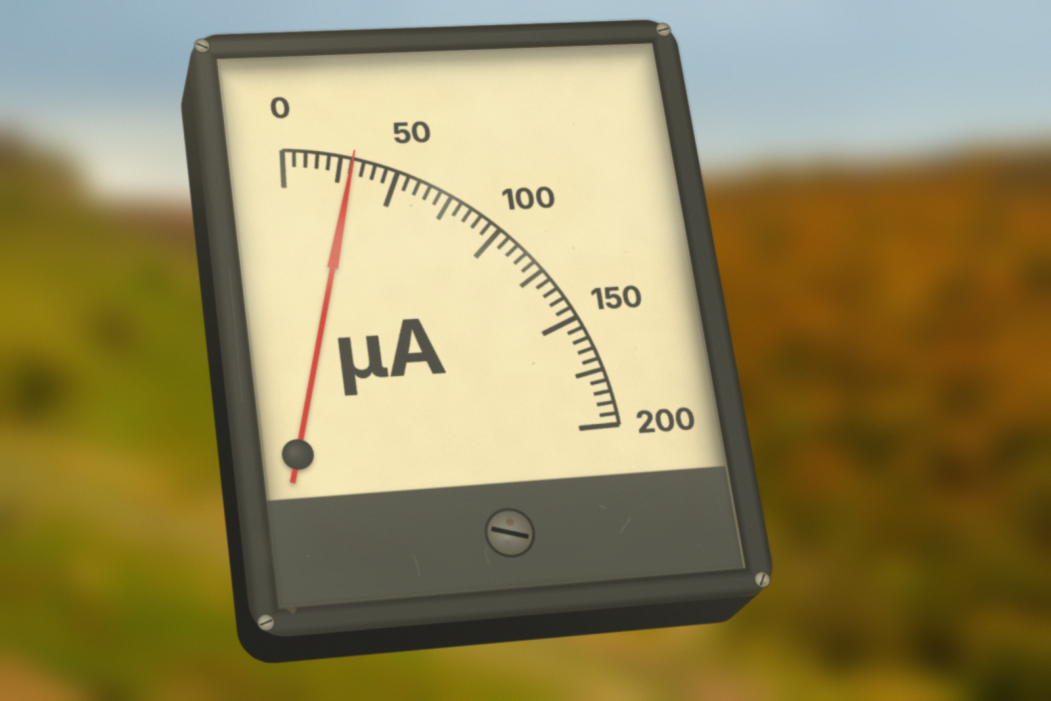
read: 30 µA
